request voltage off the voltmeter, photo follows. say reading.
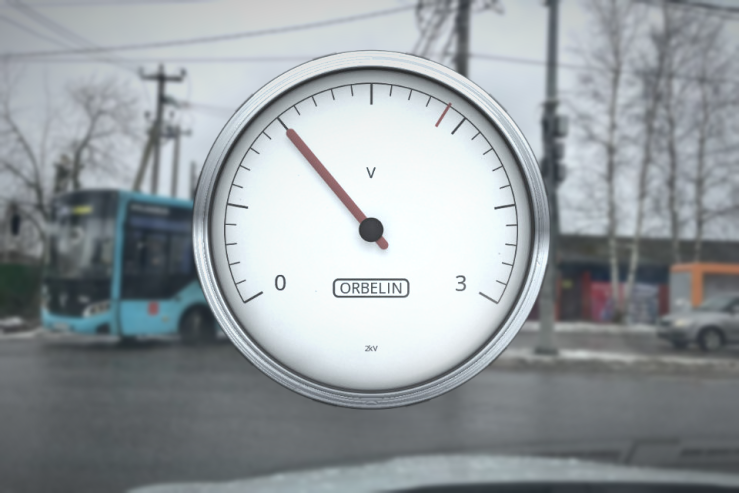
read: 1 V
